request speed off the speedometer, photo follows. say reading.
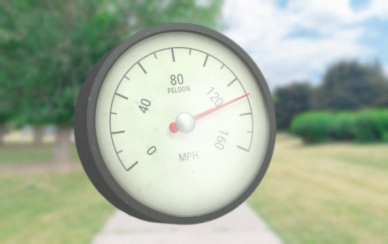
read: 130 mph
